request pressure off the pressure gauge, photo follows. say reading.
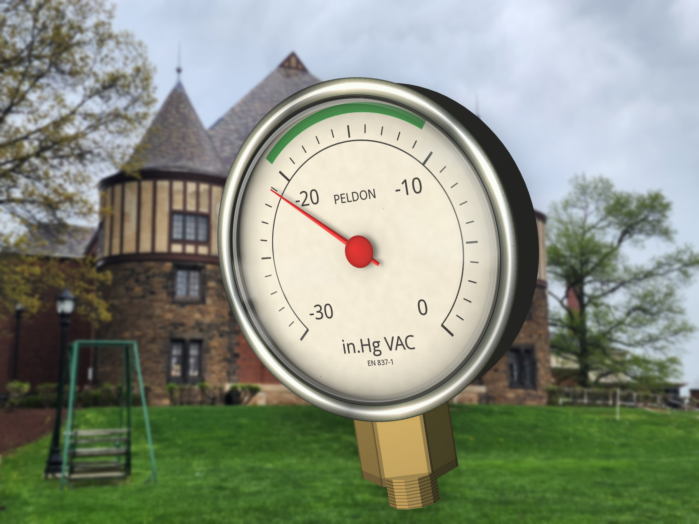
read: -21 inHg
